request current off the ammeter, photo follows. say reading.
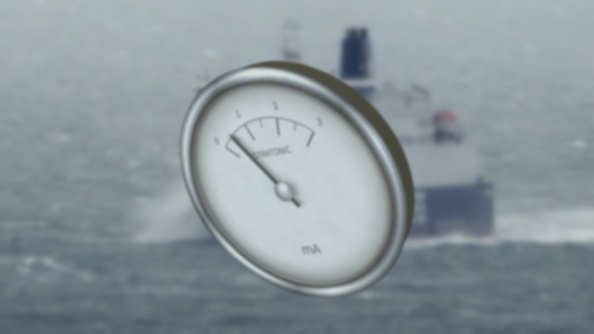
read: 0.5 mA
